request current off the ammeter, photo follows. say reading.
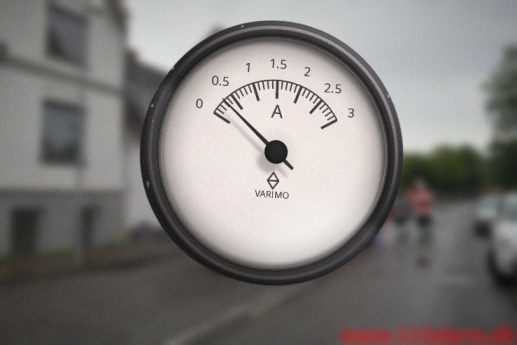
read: 0.3 A
